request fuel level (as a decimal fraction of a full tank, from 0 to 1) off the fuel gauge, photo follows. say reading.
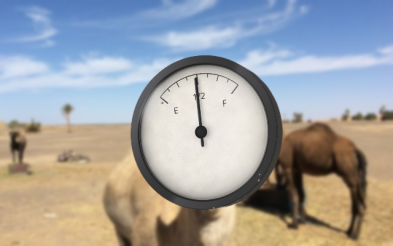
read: 0.5
